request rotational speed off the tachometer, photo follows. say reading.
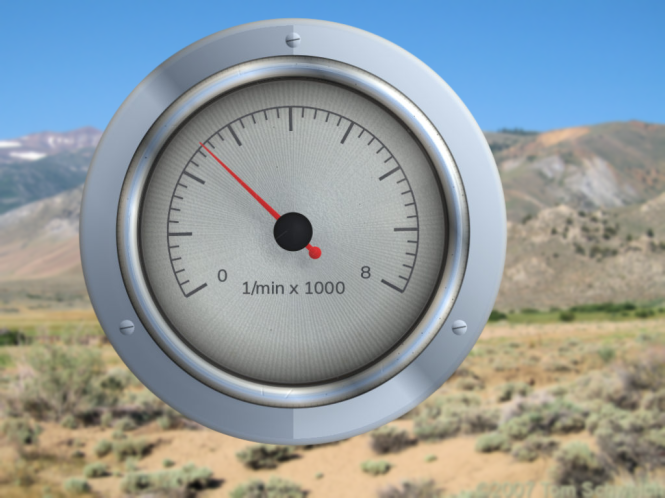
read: 2500 rpm
